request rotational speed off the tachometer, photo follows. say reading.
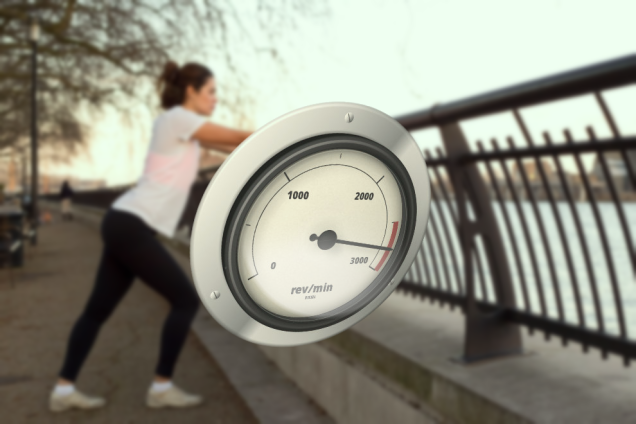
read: 2750 rpm
